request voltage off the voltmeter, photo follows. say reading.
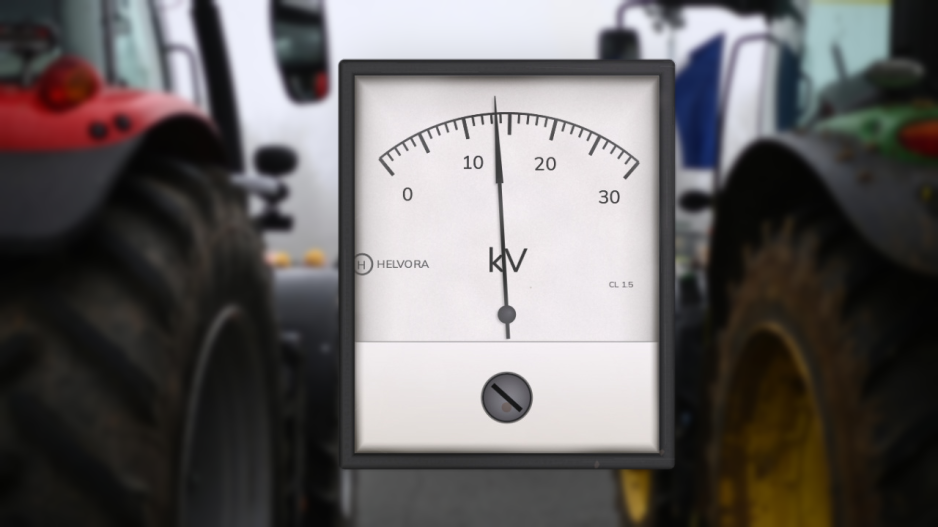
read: 13.5 kV
